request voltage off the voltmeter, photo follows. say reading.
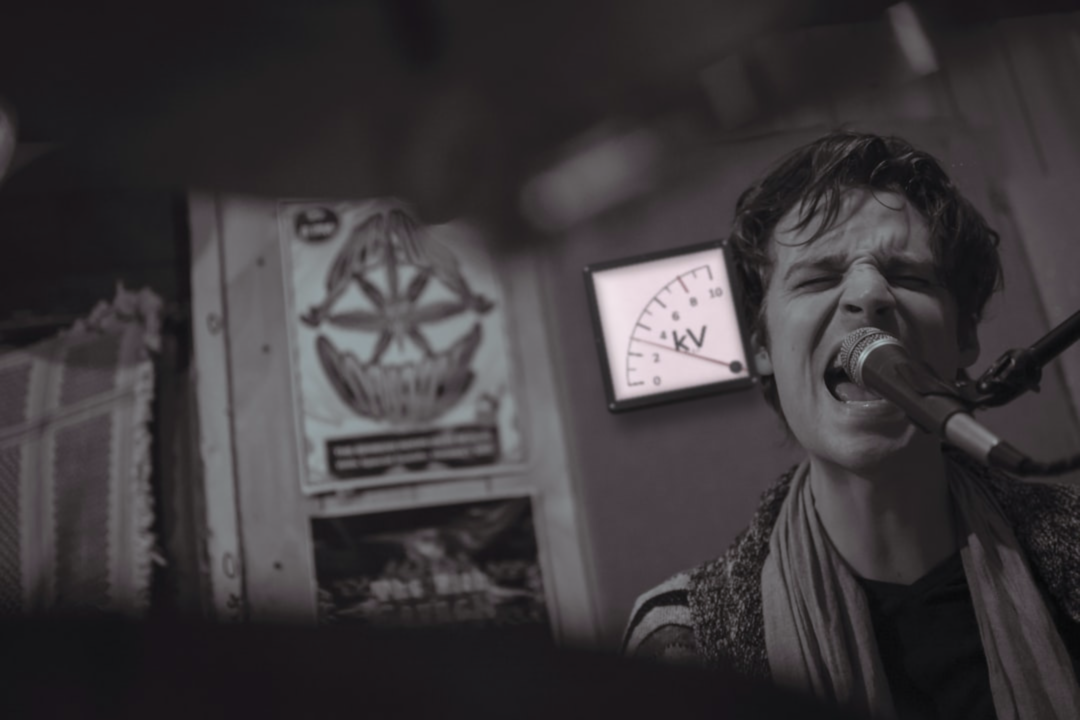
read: 3 kV
